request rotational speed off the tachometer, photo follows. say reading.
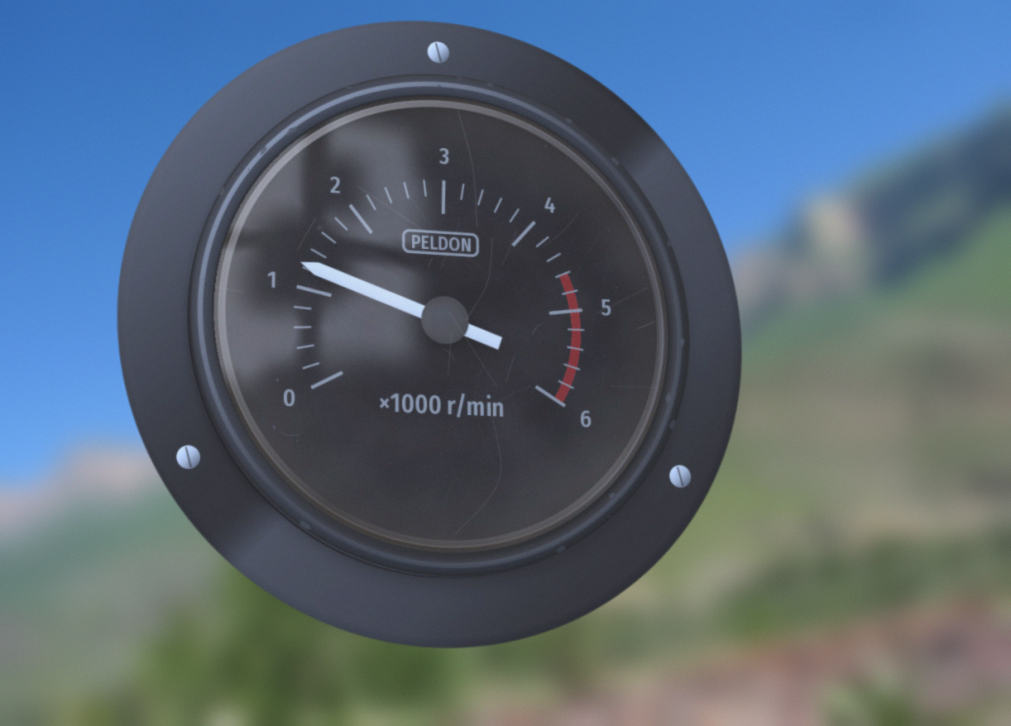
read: 1200 rpm
